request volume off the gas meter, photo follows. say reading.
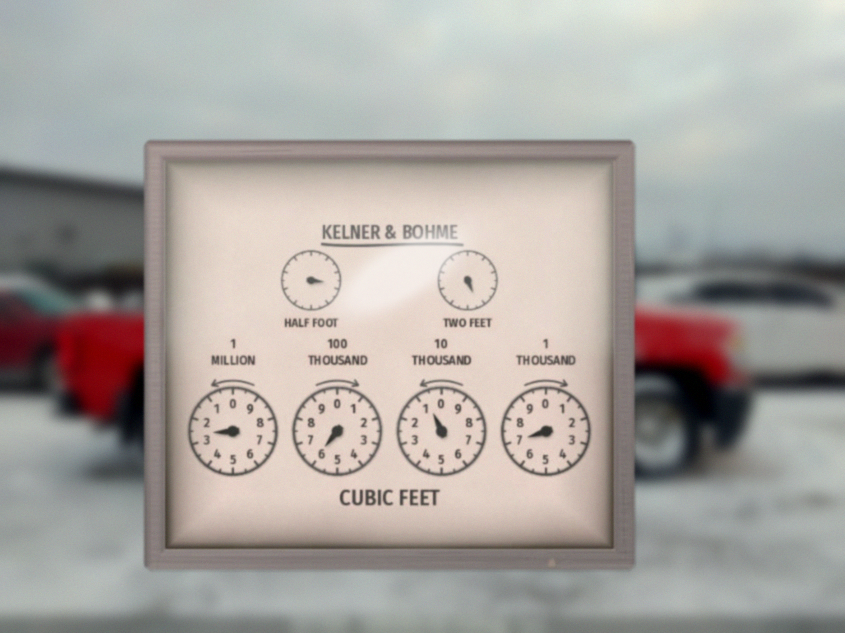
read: 260700 ft³
